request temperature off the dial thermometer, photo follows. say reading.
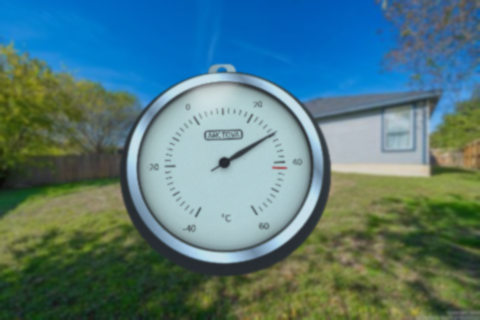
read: 30 °C
